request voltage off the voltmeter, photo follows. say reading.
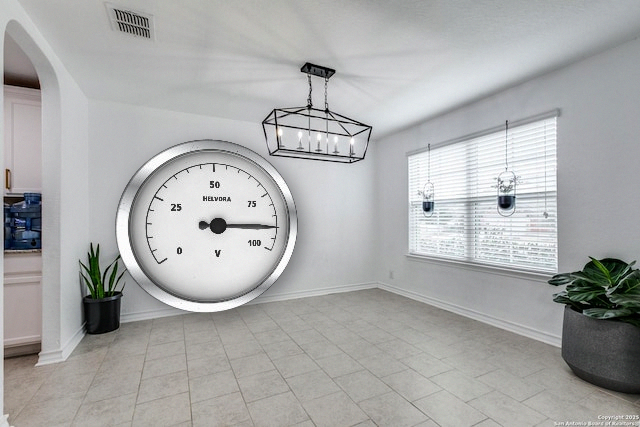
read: 90 V
